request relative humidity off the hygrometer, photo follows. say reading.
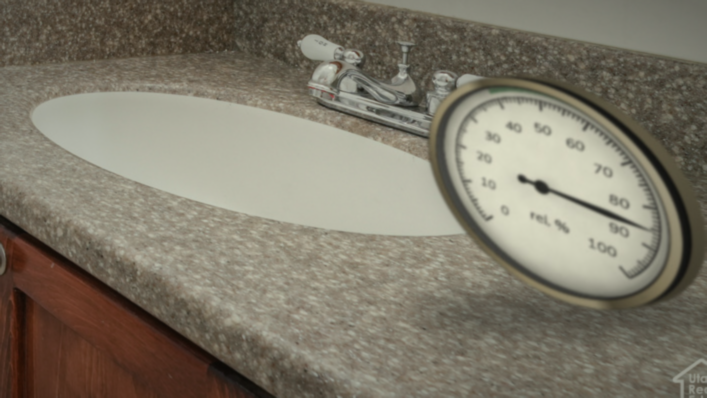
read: 85 %
